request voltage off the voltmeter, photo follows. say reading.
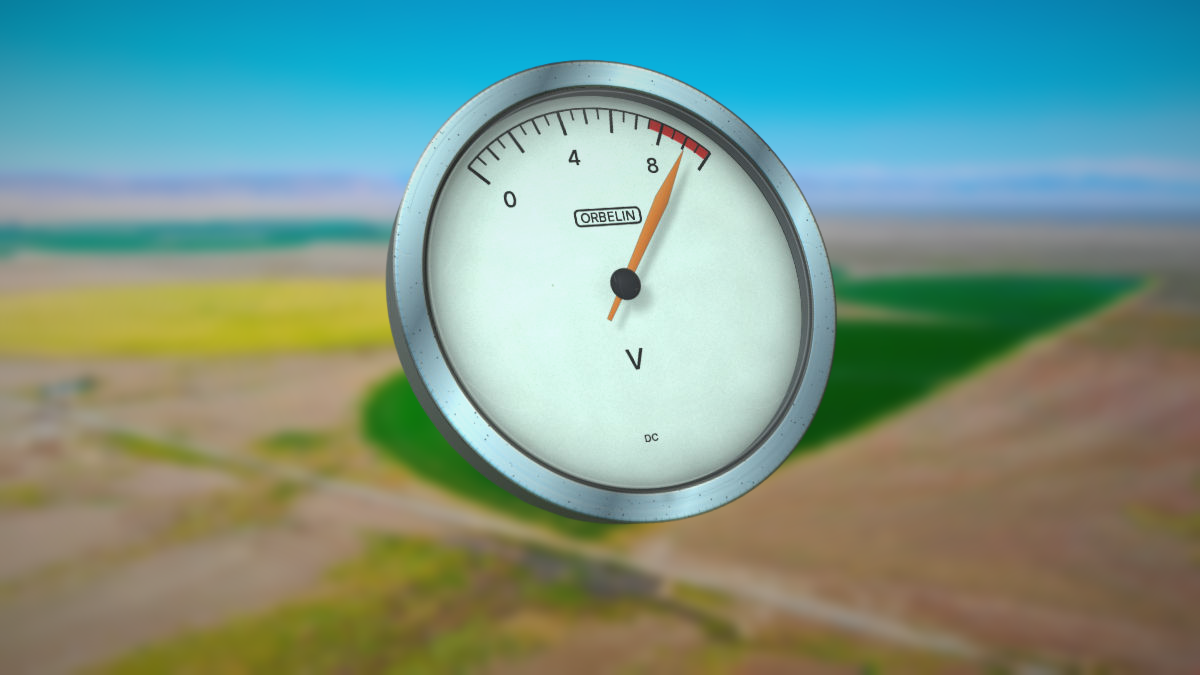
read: 9 V
